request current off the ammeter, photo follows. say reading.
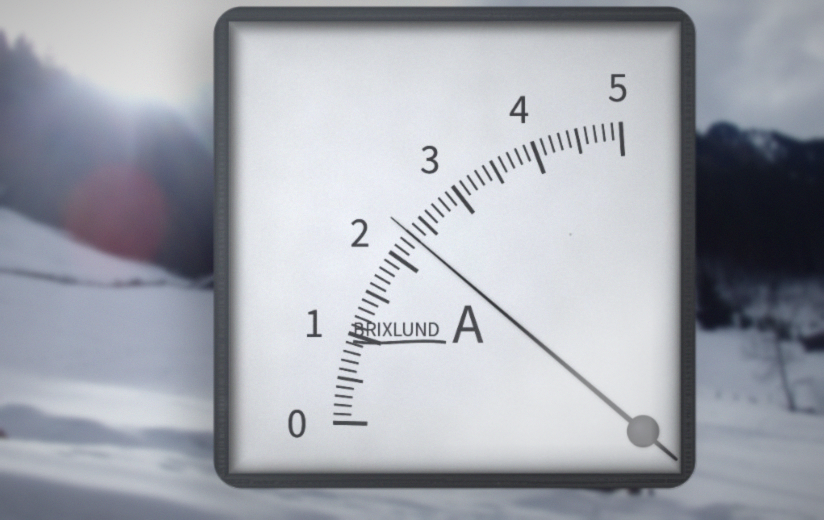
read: 2.3 A
